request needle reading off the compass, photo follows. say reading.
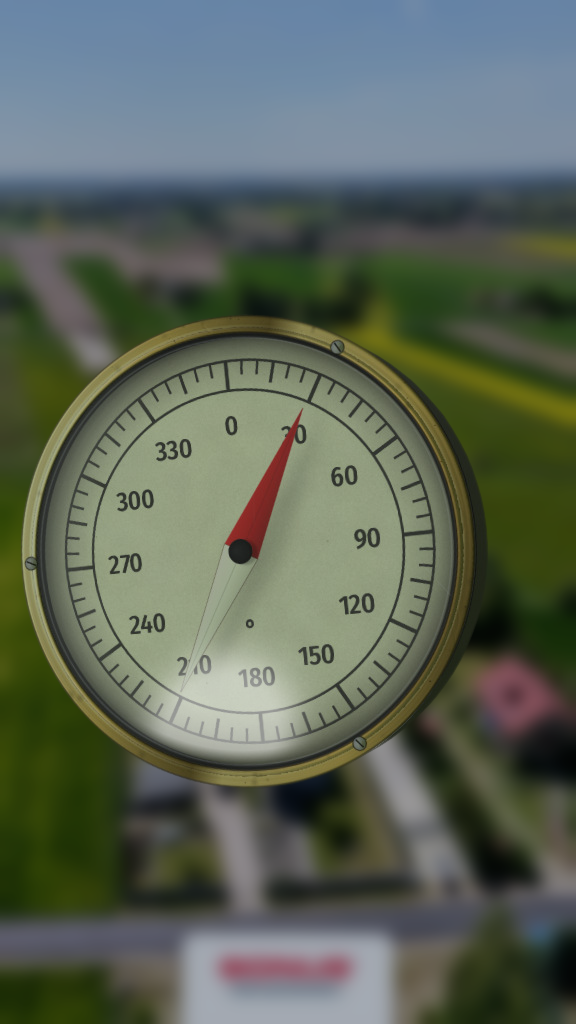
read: 30 °
